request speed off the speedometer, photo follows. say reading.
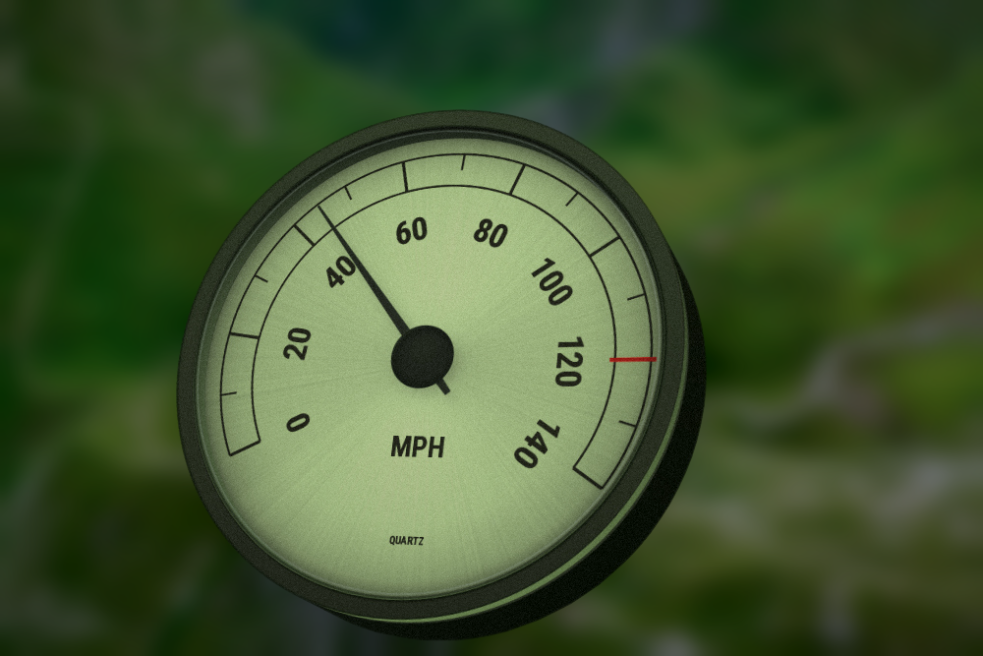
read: 45 mph
